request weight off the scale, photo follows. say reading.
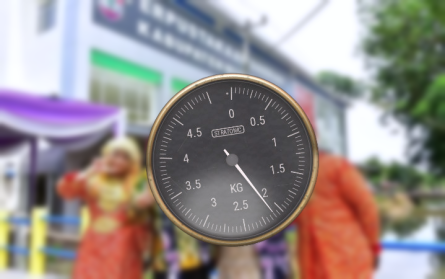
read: 2.1 kg
